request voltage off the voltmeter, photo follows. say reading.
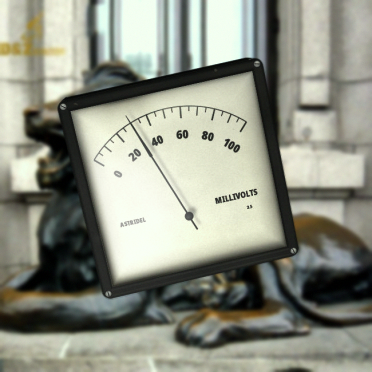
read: 30 mV
